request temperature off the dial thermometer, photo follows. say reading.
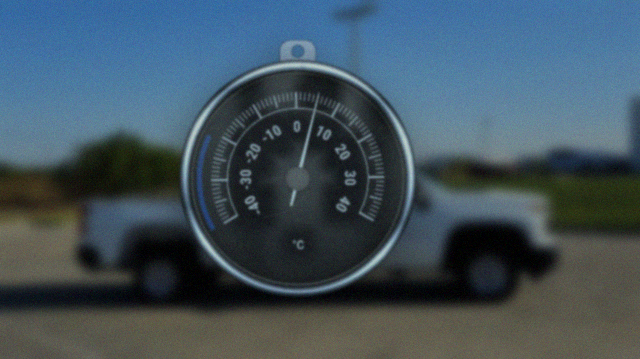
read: 5 °C
